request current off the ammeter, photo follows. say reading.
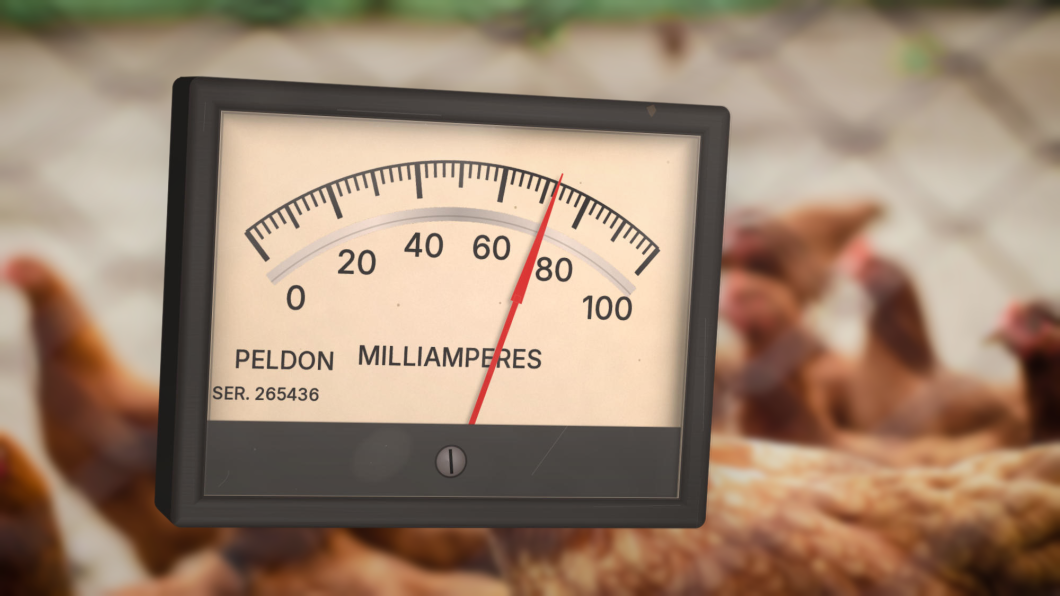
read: 72 mA
